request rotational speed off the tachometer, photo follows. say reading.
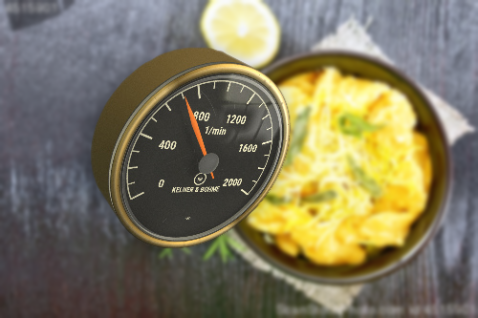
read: 700 rpm
